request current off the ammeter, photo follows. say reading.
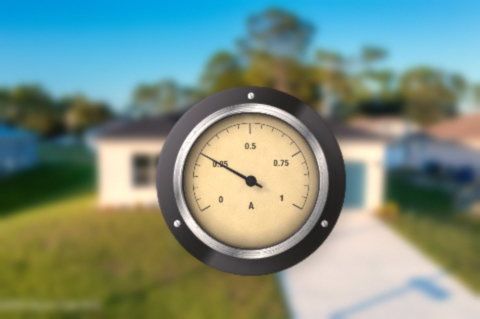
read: 0.25 A
